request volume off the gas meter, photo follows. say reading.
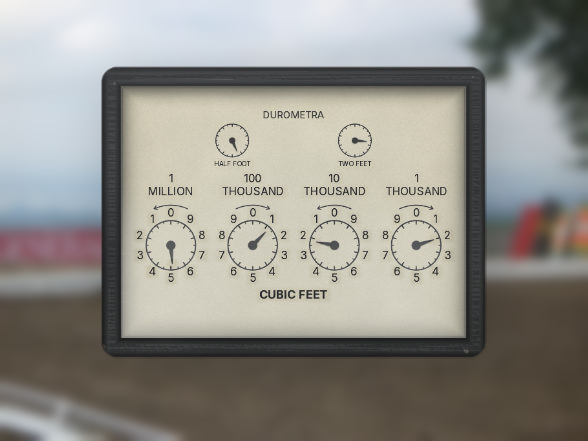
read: 512200 ft³
